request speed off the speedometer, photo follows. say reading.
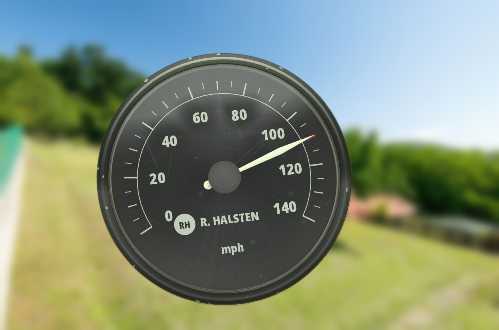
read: 110 mph
